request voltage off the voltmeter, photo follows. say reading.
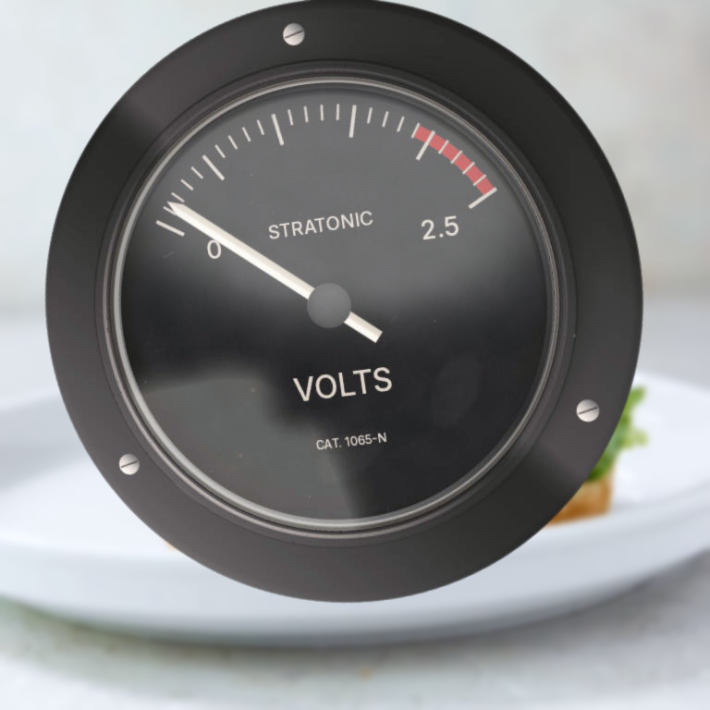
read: 0.15 V
